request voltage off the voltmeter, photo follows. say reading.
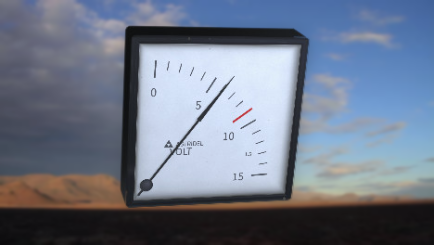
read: 6 V
